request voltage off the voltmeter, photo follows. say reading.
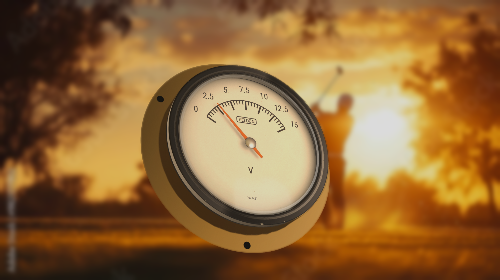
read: 2.5 V
